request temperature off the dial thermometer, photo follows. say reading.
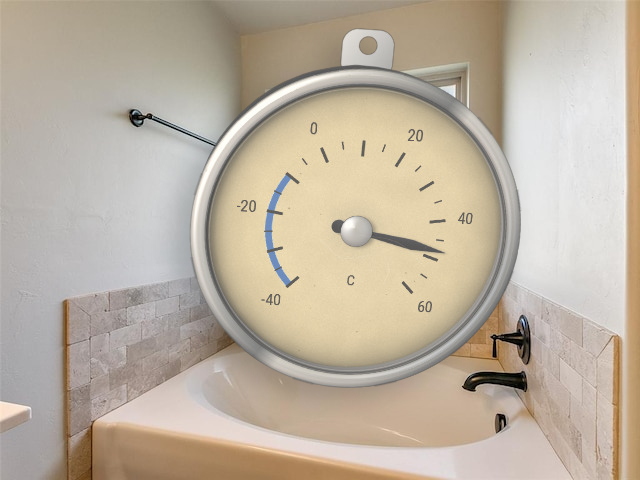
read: 47.5 °C
